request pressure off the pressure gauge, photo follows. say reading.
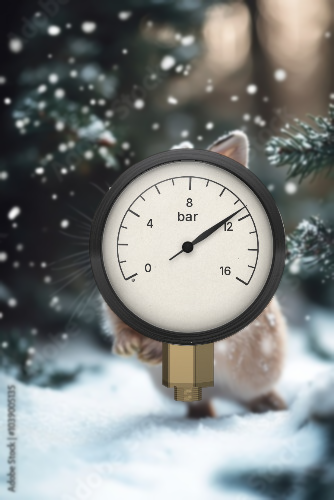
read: 11.5 bar
